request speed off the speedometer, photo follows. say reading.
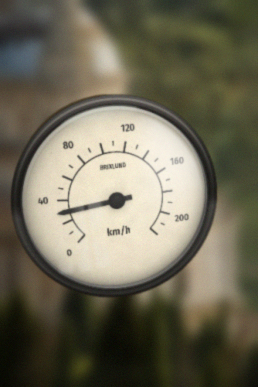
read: 30 km/h
